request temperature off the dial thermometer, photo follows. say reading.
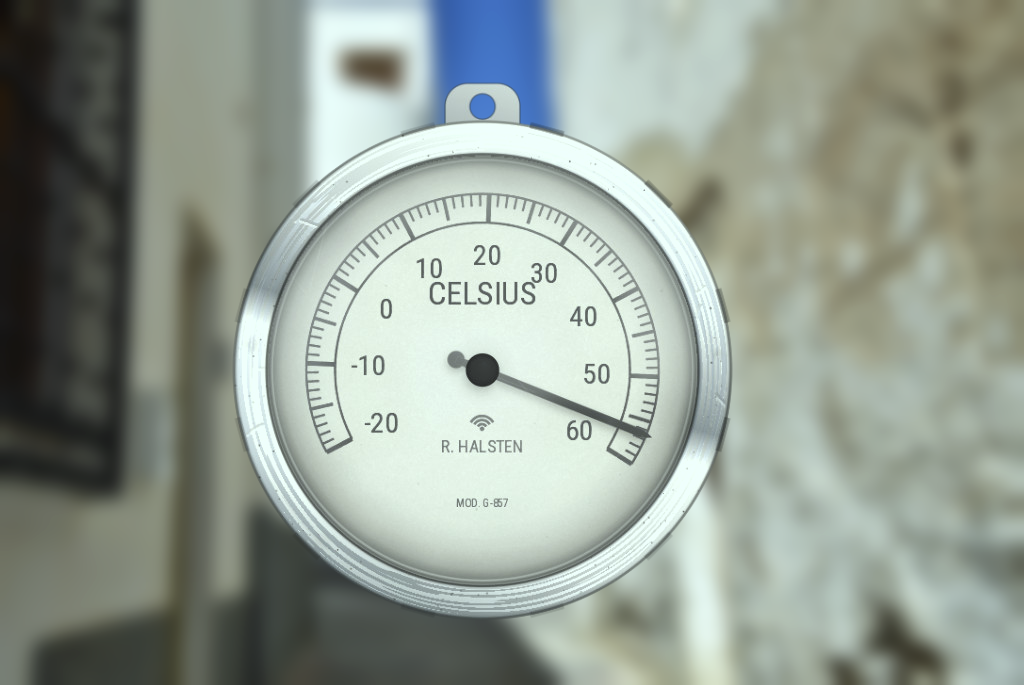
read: 56.5 °C
